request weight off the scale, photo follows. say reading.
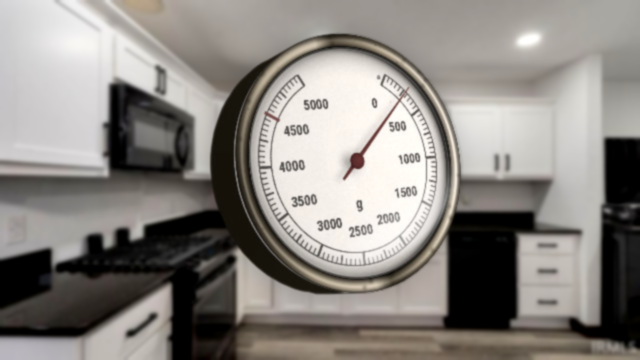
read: 250 g
